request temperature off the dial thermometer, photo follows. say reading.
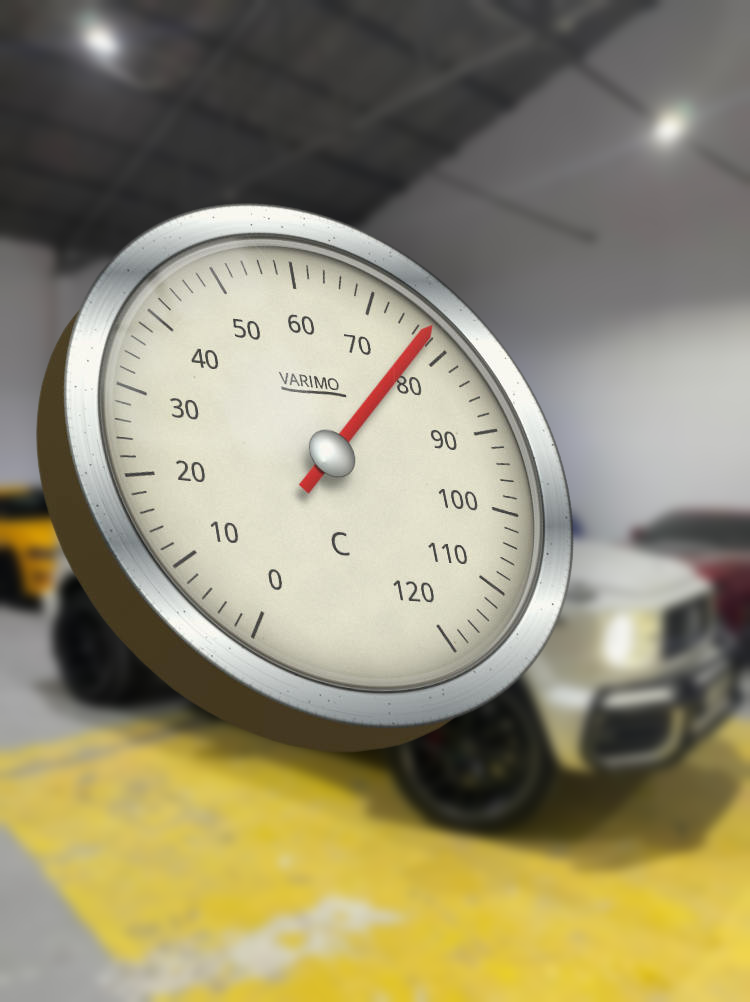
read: 77 °C
